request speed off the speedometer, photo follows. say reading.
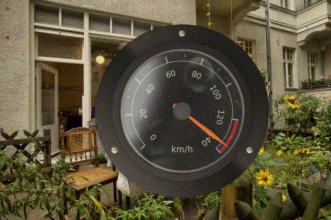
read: 135 km/h
